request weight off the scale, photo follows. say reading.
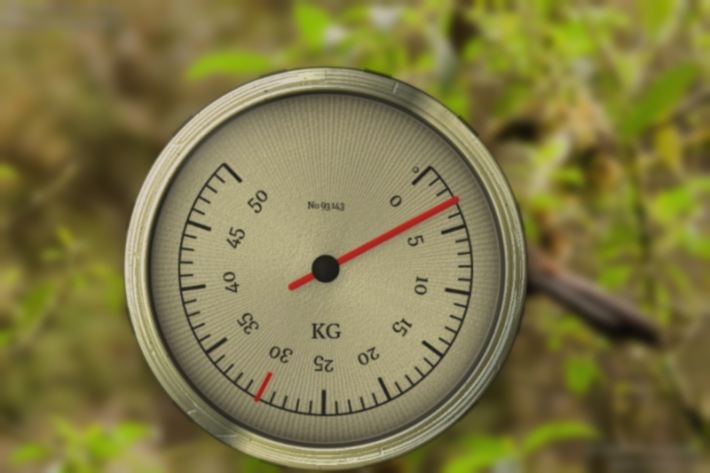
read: 3 kg
